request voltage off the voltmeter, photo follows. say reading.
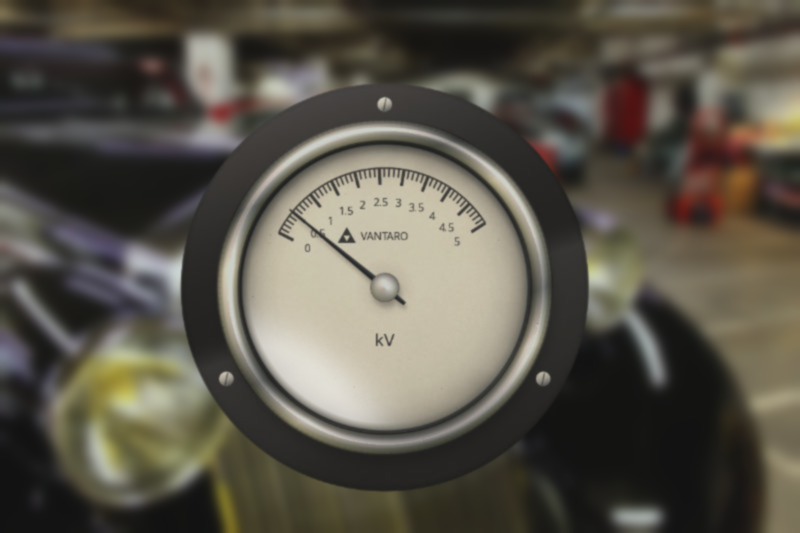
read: 0.5 kV
